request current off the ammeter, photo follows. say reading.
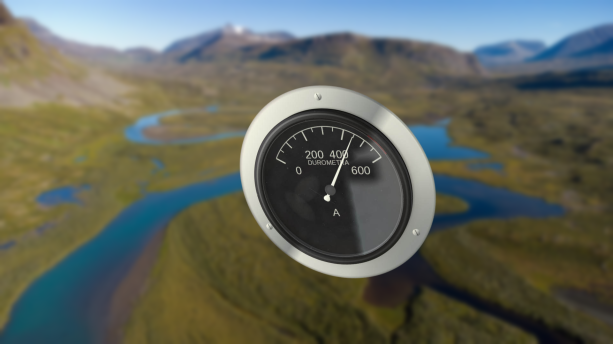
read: 450 A
